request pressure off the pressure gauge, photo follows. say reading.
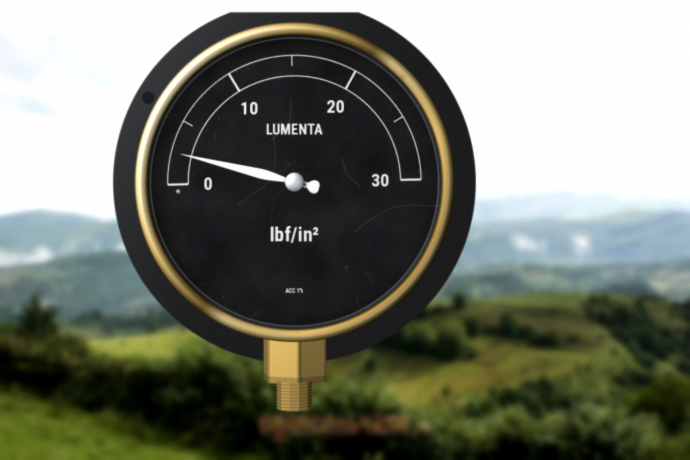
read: 2.5 psi
